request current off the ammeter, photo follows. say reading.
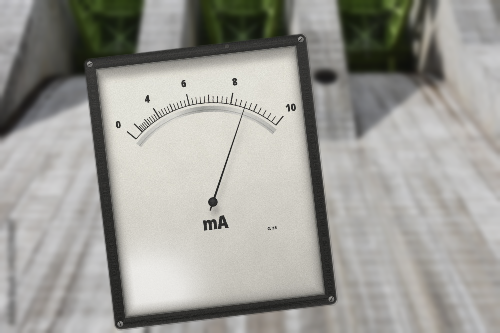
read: 8.6 mA
